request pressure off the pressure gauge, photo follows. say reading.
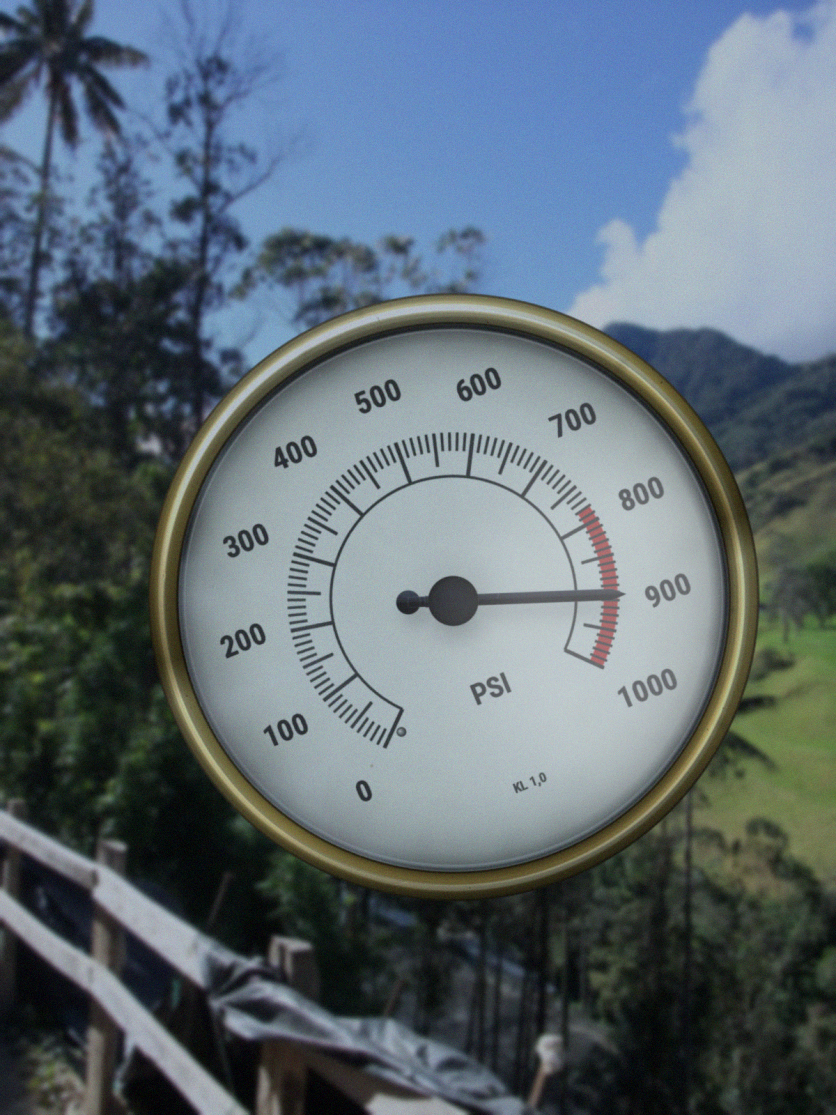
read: 900 psi
